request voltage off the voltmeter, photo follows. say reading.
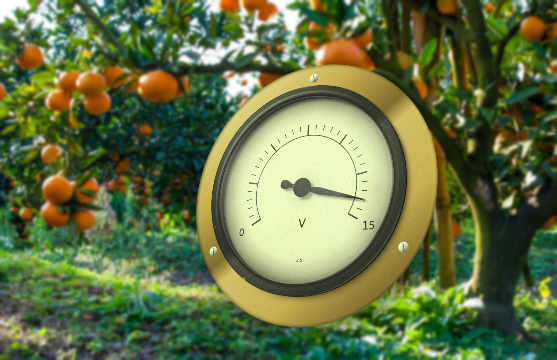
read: 14 V
